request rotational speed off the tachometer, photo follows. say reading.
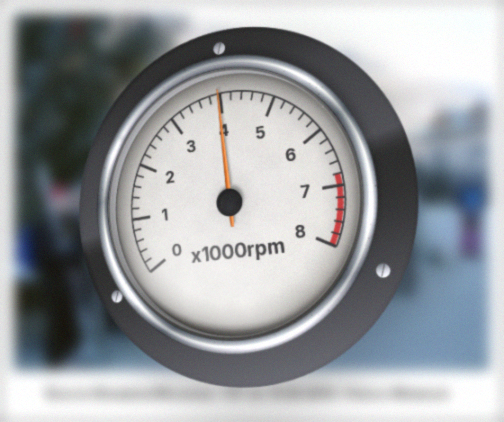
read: 4000 rpm
